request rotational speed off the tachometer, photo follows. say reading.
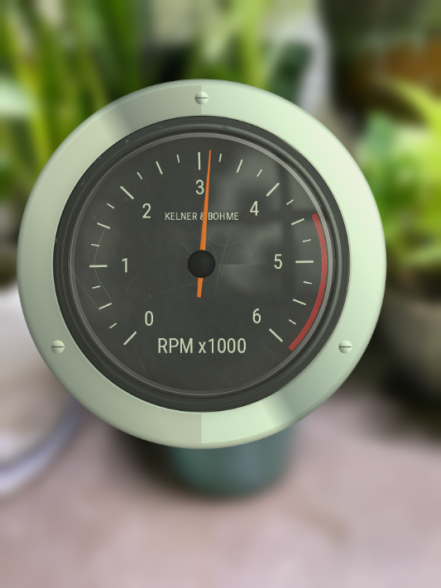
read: 3125 rpm
